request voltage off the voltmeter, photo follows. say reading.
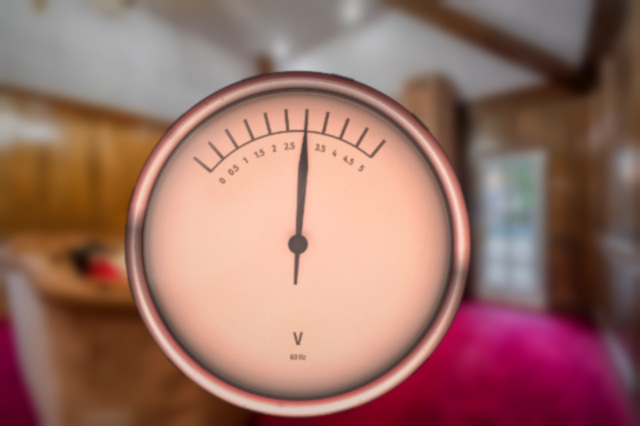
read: 3 V
